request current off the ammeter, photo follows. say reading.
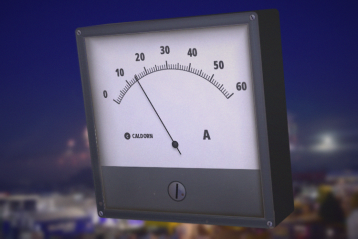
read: 15 A
